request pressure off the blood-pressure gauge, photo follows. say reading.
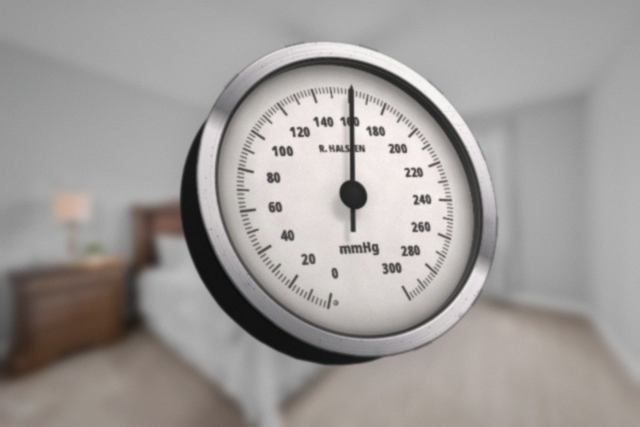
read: 160 mmHg
